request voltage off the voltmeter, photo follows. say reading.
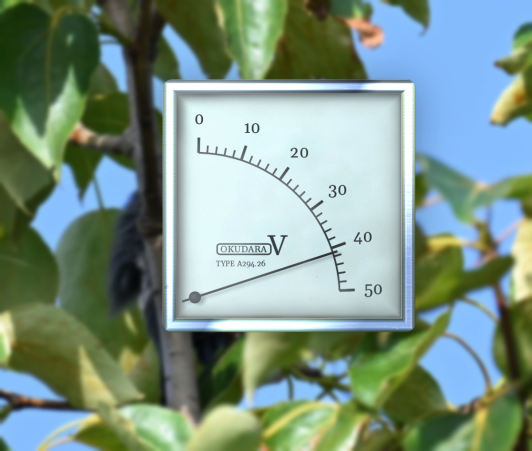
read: 41 V
